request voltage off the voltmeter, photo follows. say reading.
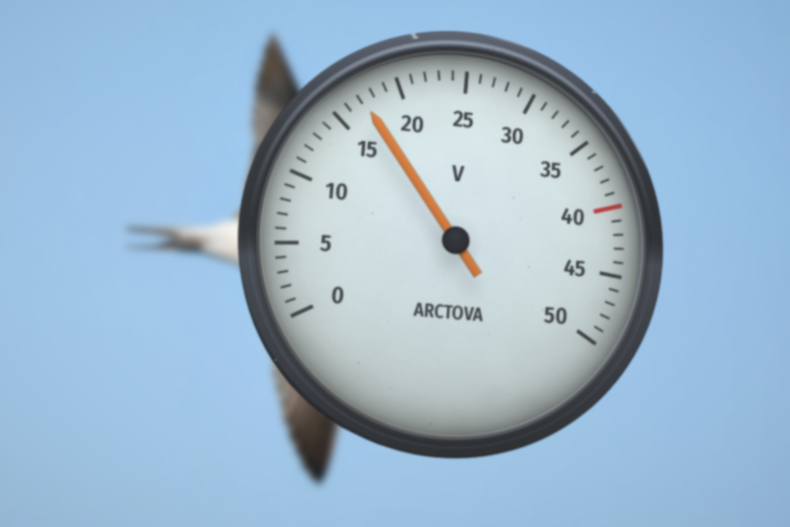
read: 17 V
